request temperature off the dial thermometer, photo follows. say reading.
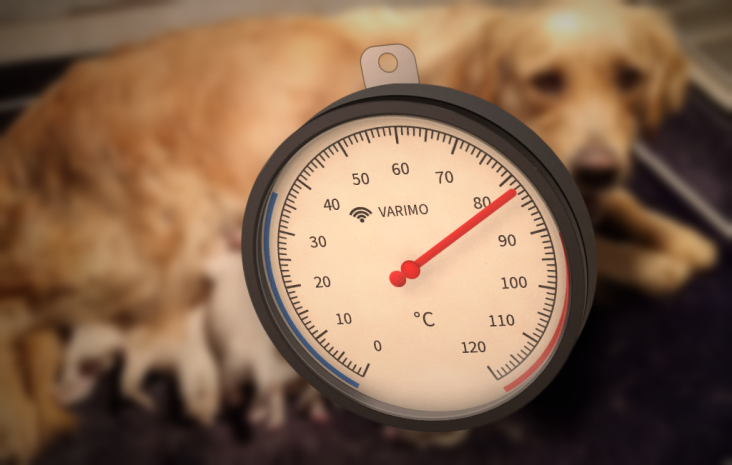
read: 82 °C
